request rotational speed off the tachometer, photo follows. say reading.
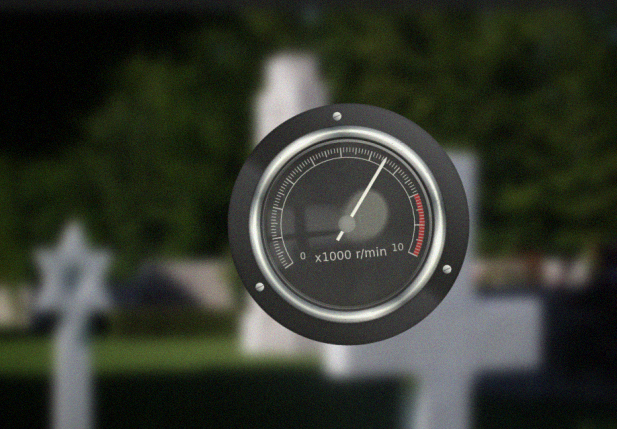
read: 6500 rpm
